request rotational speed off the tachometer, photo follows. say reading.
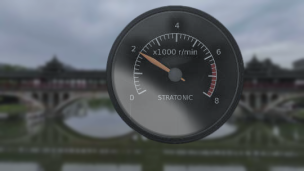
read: 2000 rpm
